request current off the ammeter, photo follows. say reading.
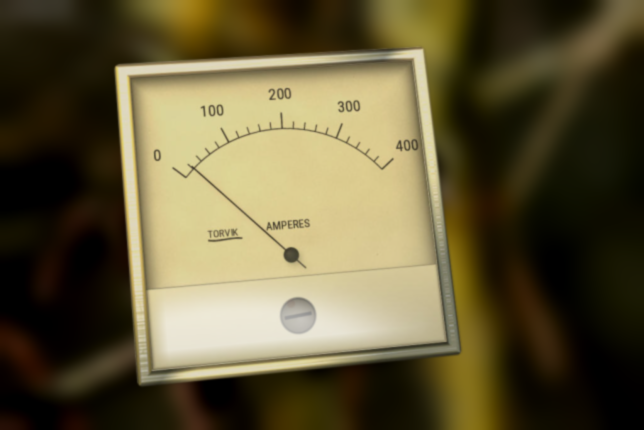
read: 20 A
